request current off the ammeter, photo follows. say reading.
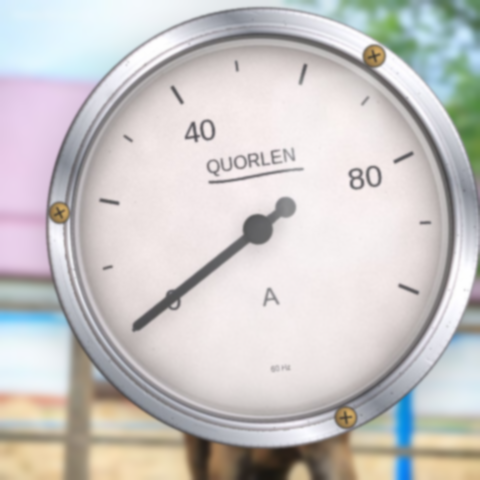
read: 0 A
